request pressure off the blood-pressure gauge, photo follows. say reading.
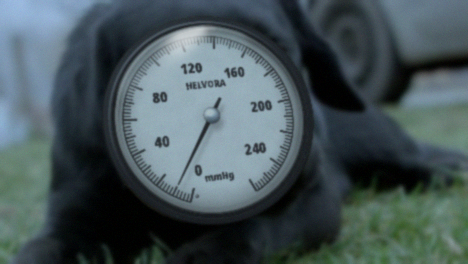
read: 10 mmHg
